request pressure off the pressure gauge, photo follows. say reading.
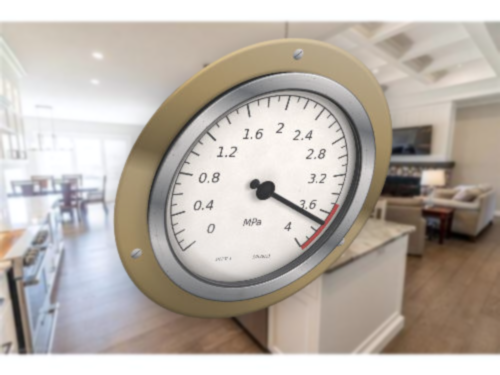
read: 3.7 MPa
